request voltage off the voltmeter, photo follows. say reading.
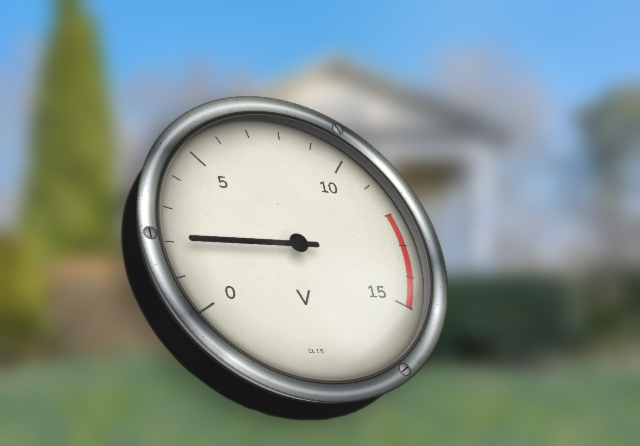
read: 2 V
